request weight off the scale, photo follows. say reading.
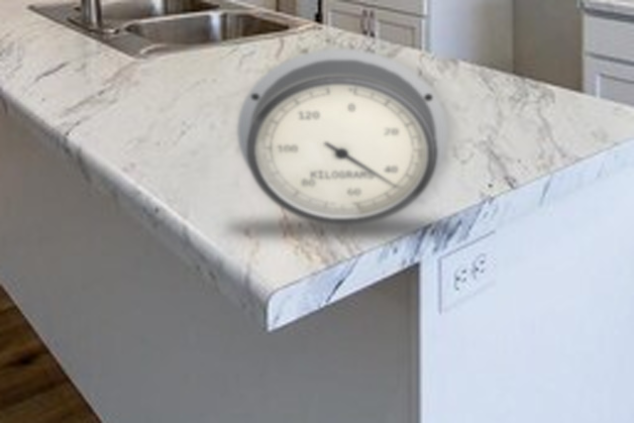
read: 45 kg
